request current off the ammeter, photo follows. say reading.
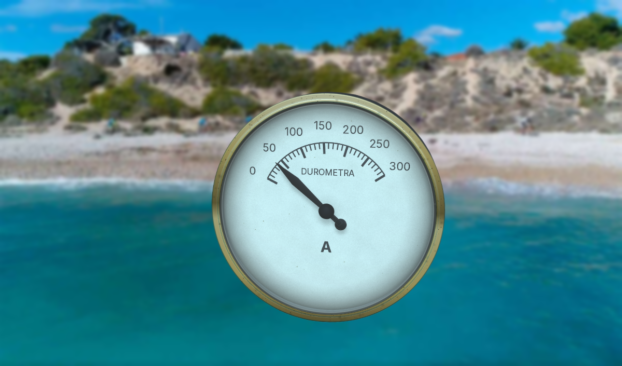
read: 40 A
